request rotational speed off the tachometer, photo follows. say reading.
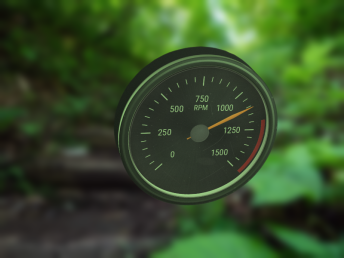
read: 1100 rpm
